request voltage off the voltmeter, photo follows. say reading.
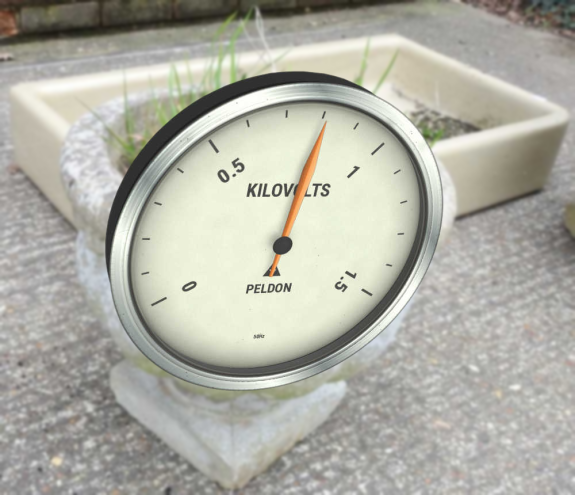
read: 0.8 kV
